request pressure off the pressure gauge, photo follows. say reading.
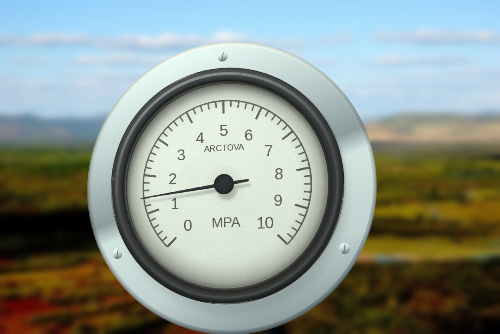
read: 1.4 MPa
